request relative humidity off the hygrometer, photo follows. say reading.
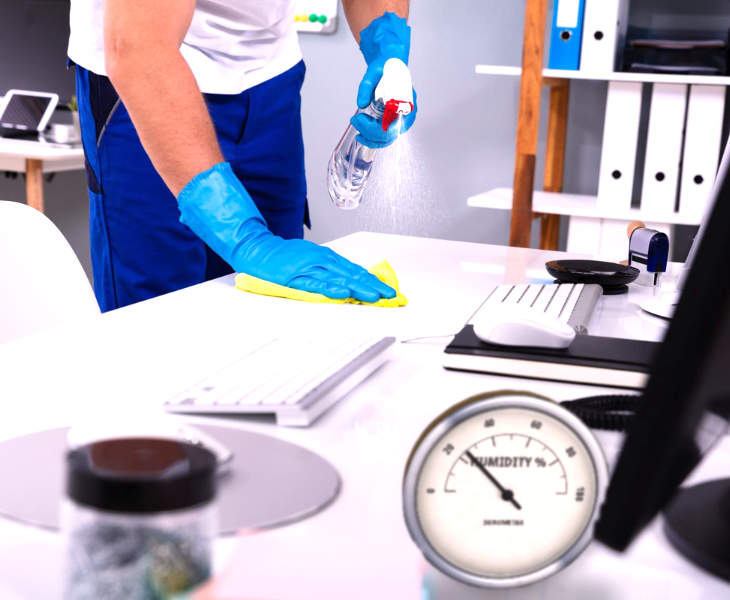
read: 25 %
